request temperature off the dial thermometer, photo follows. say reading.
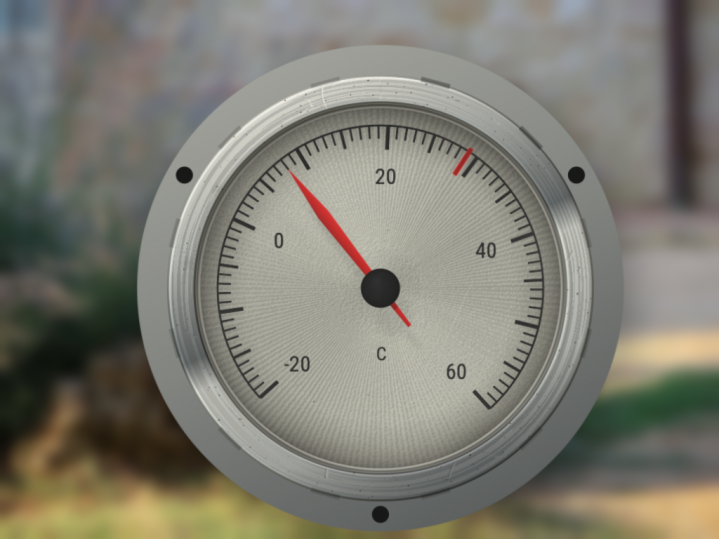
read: 8 °C
